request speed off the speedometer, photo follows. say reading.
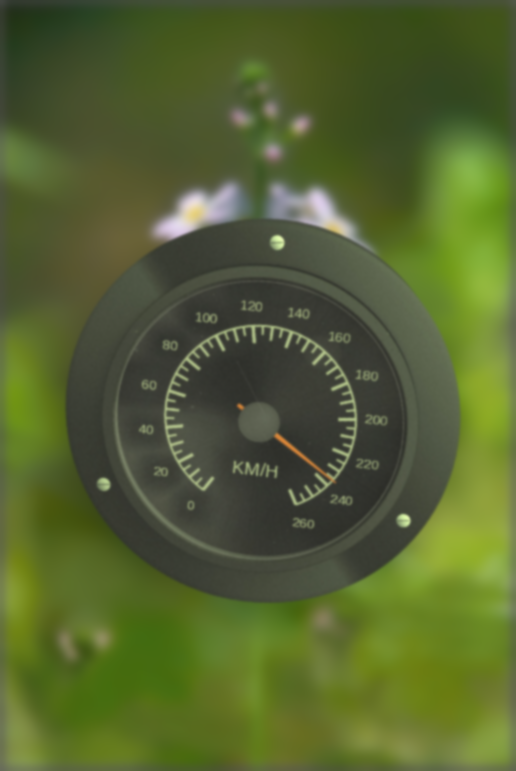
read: 235 km/h
